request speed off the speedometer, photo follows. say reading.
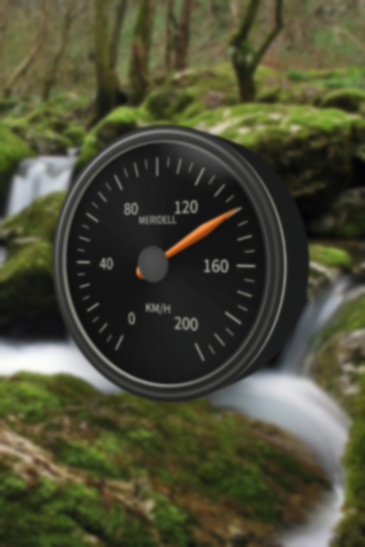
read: 140 km/h
